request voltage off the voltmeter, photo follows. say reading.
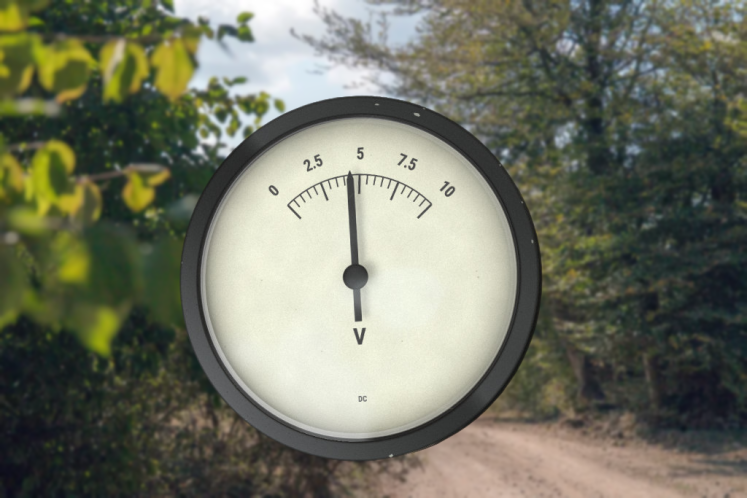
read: 4.5 V
